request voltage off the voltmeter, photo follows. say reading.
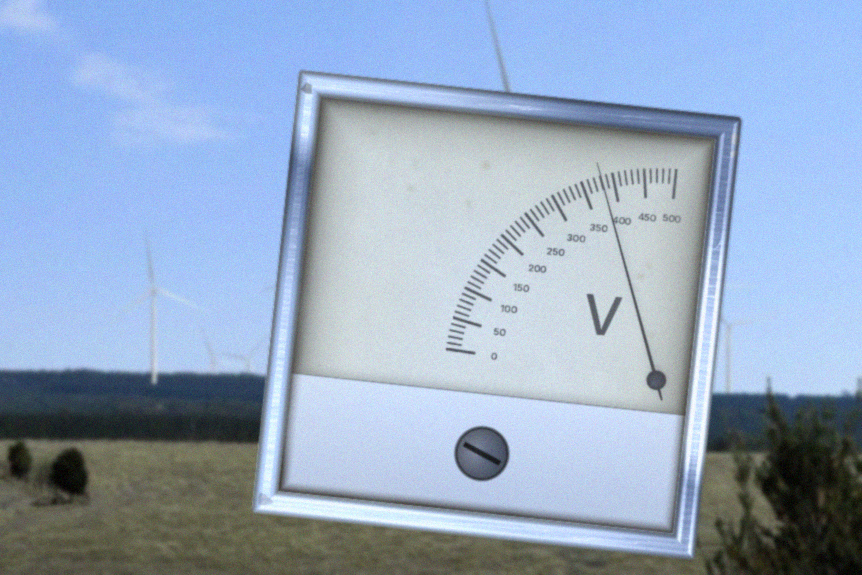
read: 380 V
